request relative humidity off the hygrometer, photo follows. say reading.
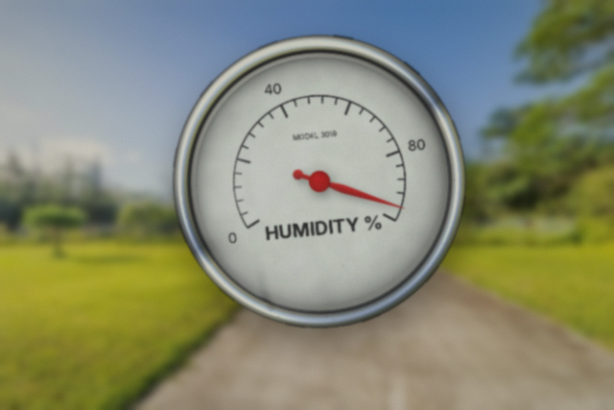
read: 96 %
